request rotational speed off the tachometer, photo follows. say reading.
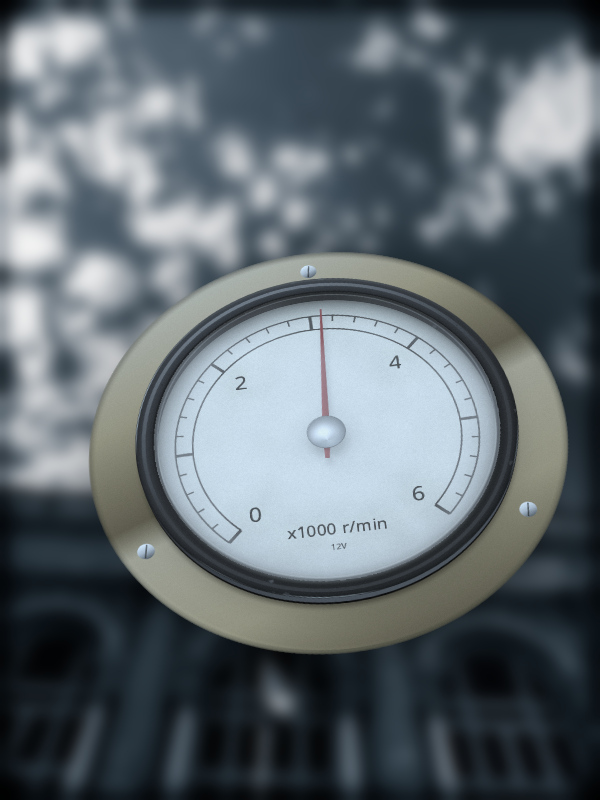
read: 3100 rpm
